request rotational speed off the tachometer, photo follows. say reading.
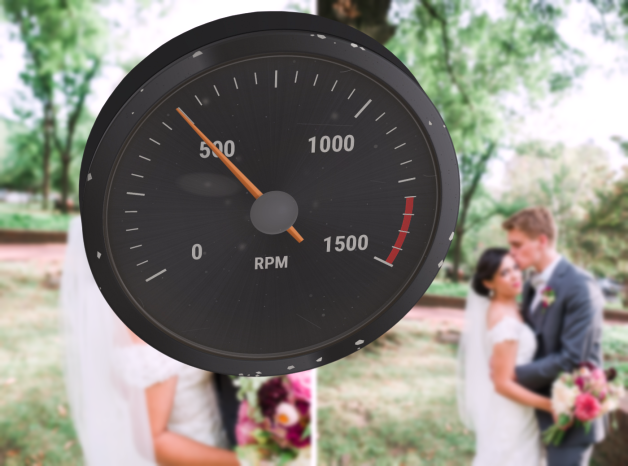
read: 500 rpm
